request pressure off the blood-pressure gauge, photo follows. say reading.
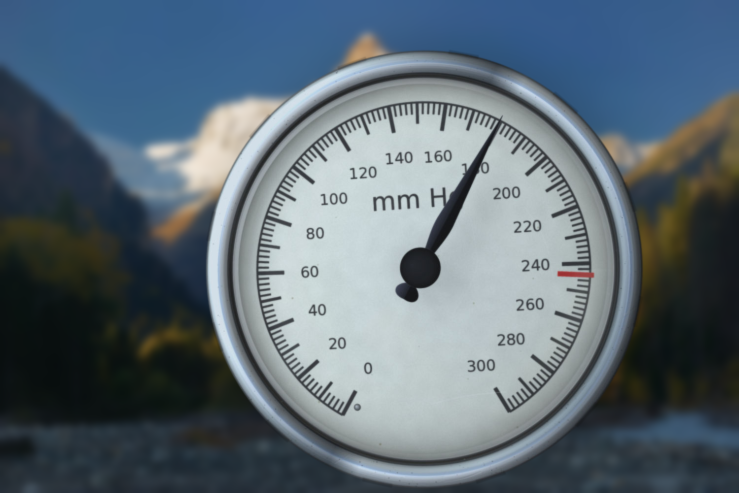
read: 180 mmHg
